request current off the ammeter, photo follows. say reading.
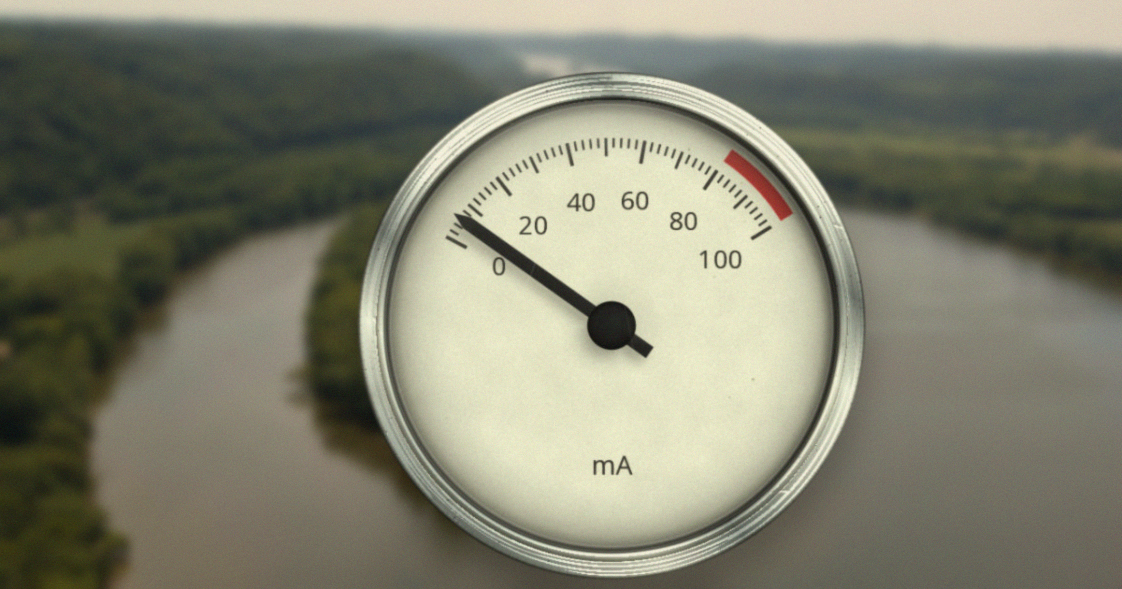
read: 6 mA
